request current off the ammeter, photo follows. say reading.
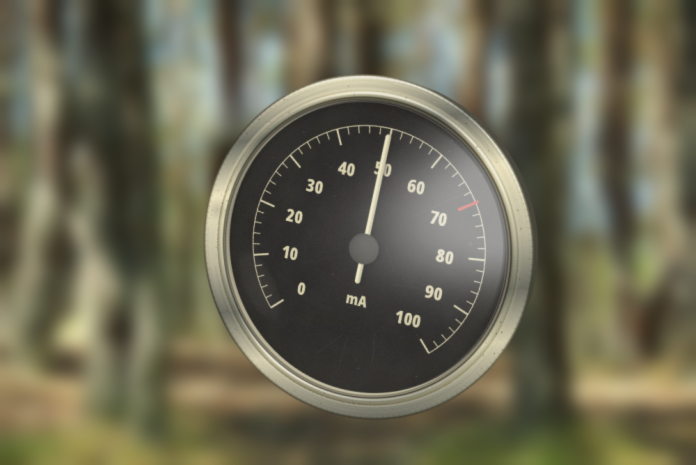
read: 50 mA
